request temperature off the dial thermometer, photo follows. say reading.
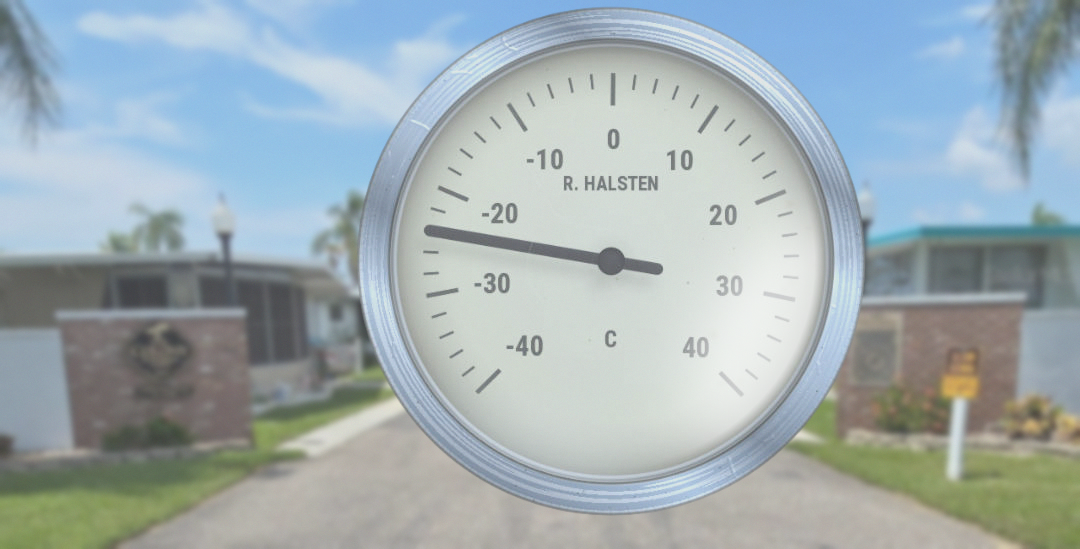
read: -24 °C
